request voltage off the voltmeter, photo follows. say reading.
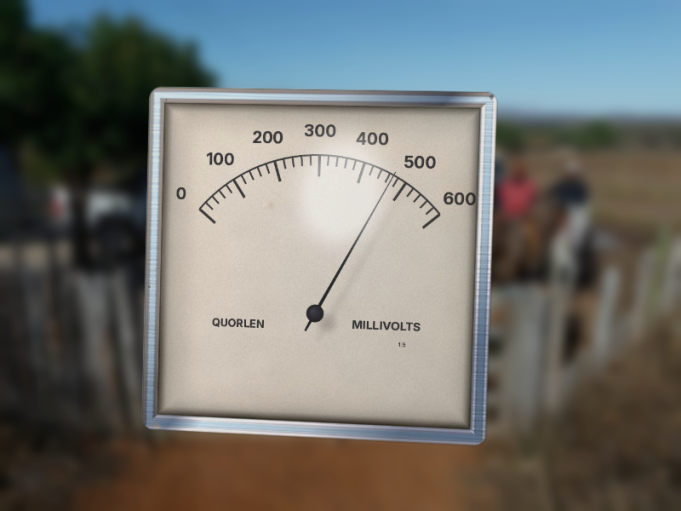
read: 470 mV
